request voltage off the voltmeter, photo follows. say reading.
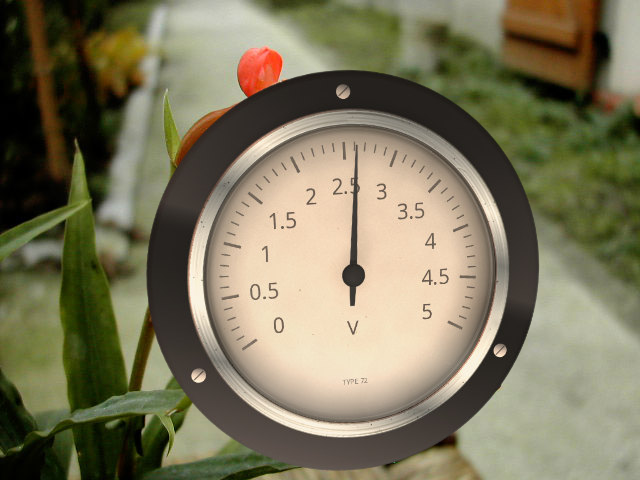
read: 2.6 V
